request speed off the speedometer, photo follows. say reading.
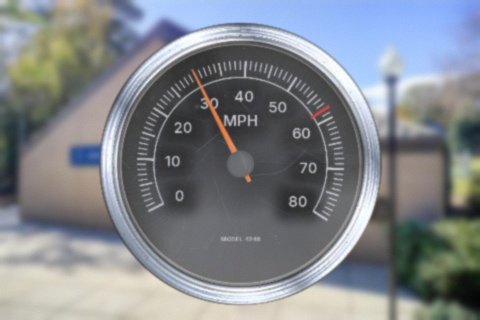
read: 30 mph
